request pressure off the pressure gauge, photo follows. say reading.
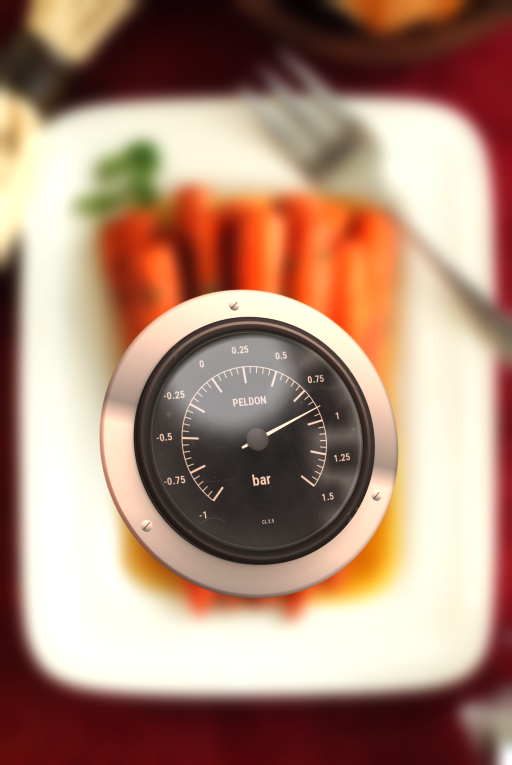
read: 0.9 bar
